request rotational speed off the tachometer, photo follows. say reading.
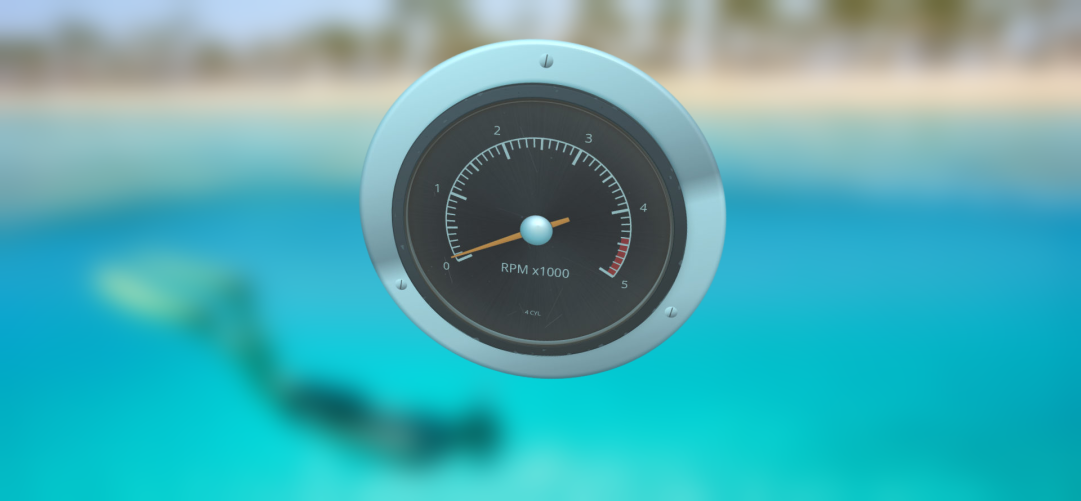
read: 100 rpm
